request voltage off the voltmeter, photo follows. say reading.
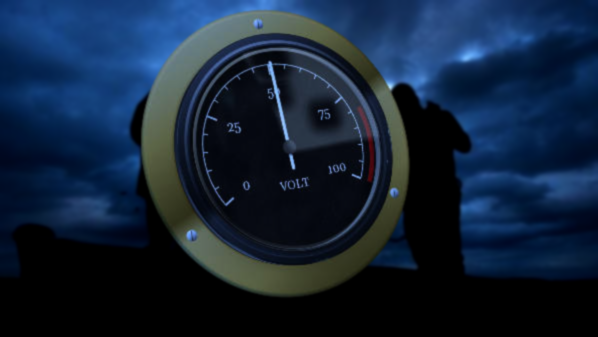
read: 50 V
